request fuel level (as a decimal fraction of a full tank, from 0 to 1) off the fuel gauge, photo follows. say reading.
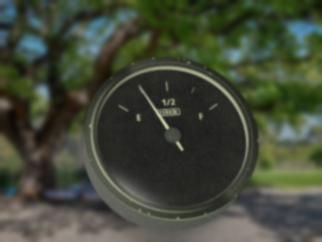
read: 0.25
